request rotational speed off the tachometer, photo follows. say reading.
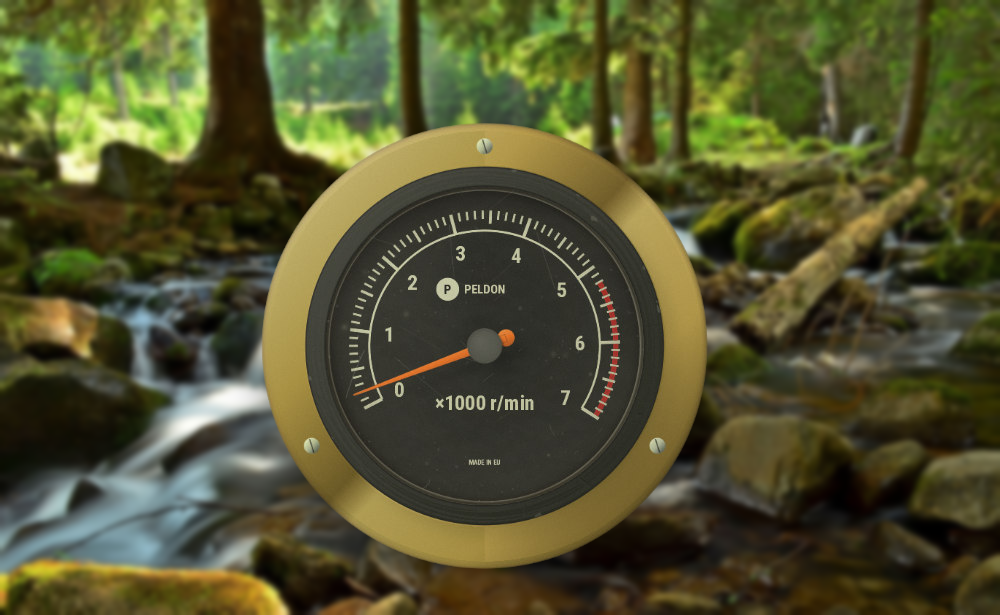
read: 200 rpm
